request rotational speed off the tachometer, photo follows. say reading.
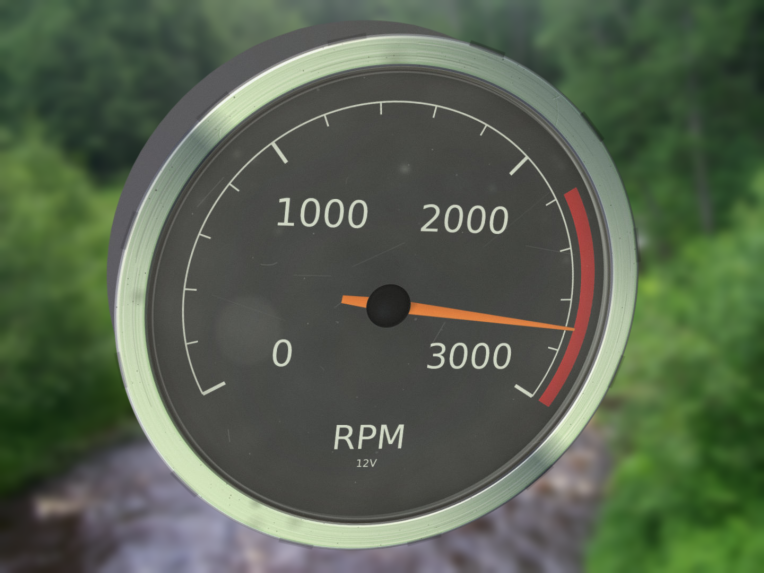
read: 2700 rpm
